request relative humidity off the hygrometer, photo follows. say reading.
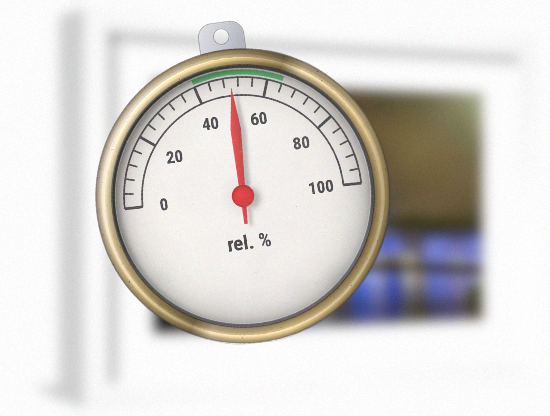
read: 50 %
